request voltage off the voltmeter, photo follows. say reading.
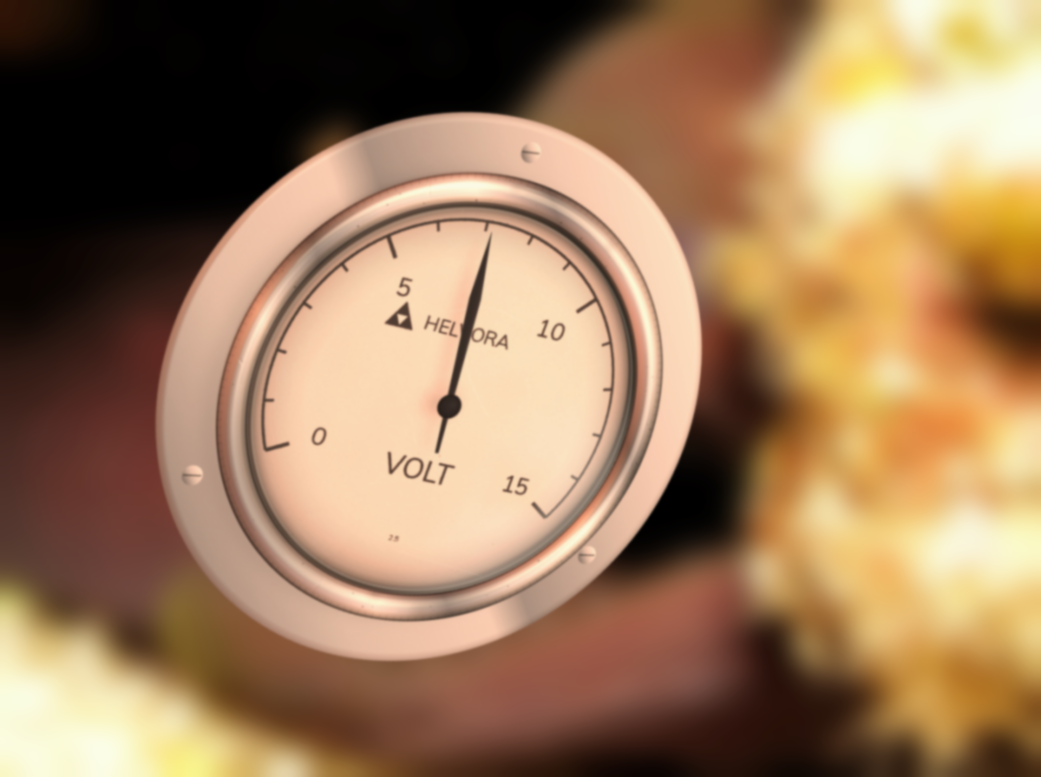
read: 7 V
